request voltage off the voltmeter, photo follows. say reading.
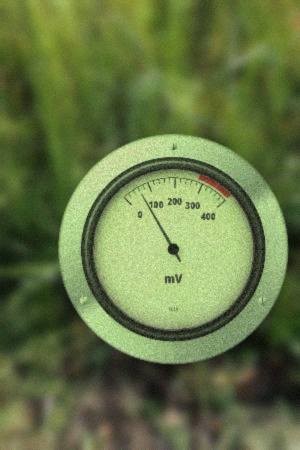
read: 60 mV
